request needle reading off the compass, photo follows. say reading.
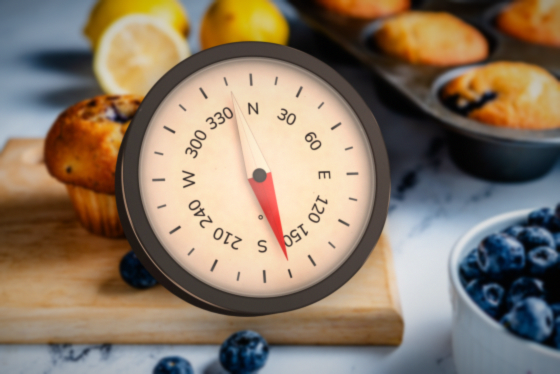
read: 165 °
